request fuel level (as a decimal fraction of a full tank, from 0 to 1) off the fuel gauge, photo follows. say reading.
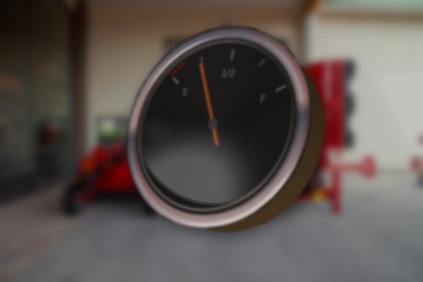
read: 0.25
